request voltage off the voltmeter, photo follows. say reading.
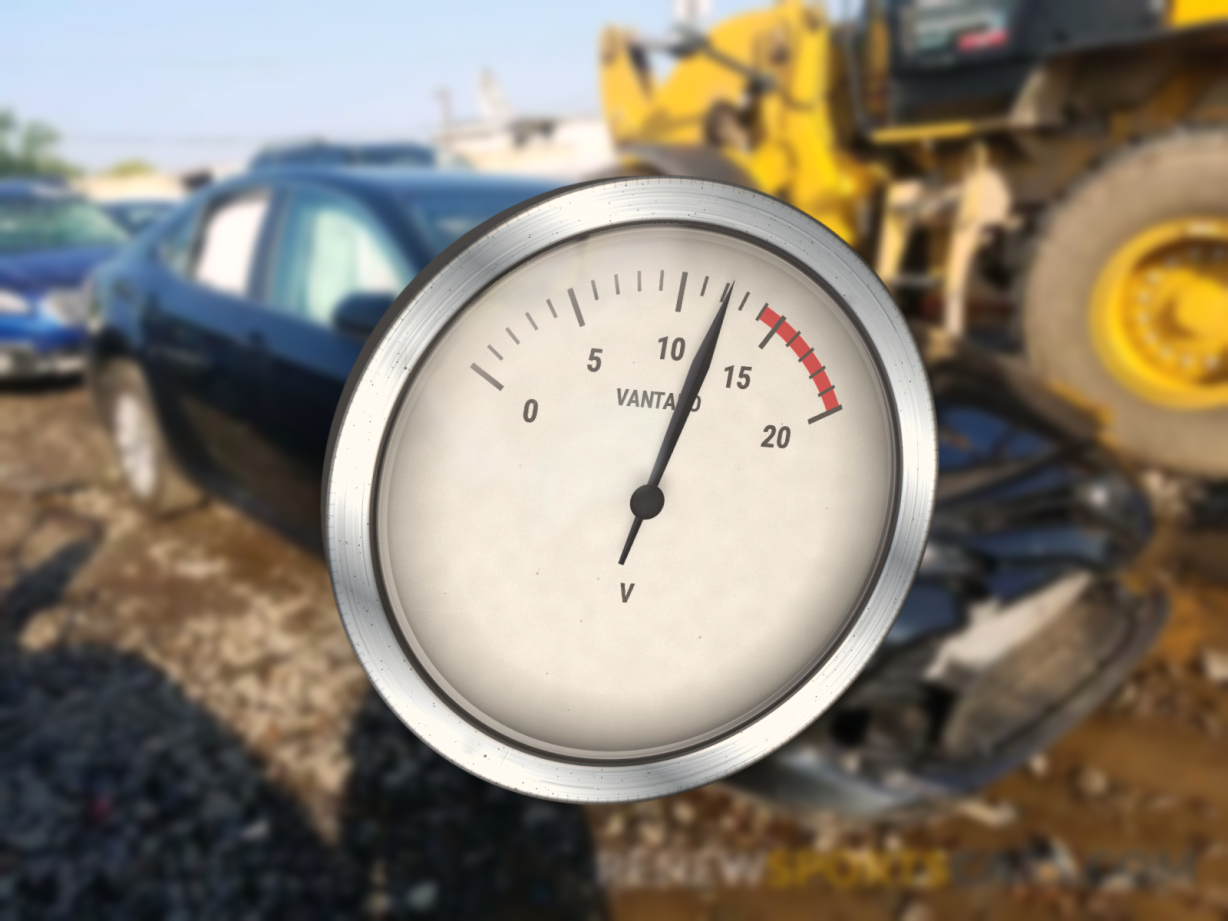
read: 12 V
